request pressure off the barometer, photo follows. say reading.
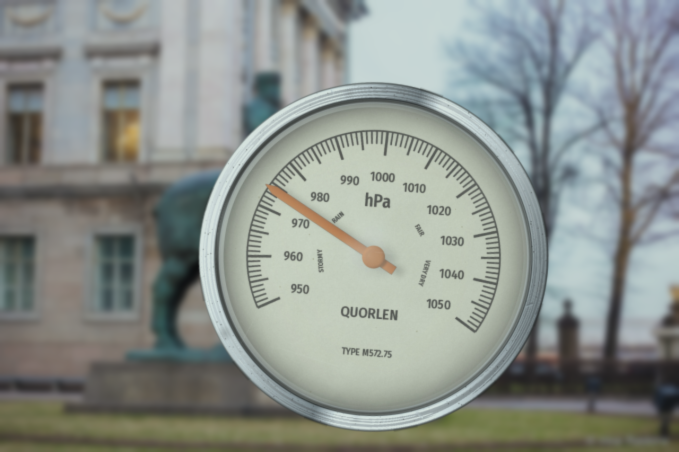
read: 974 hPa
